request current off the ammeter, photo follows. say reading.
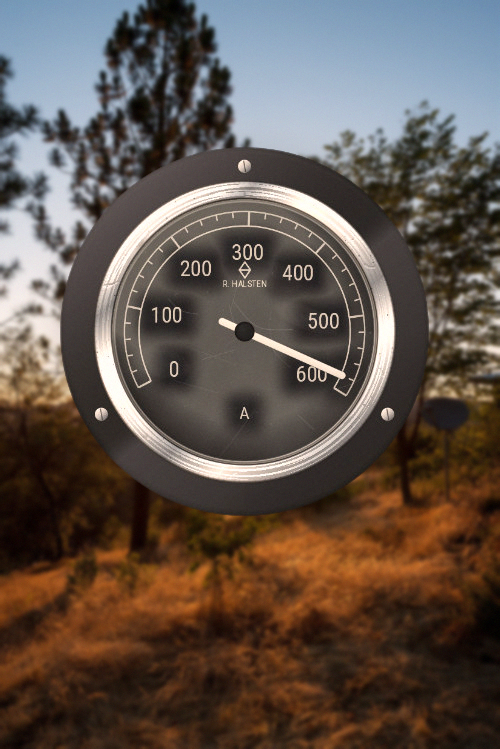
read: 580 A
